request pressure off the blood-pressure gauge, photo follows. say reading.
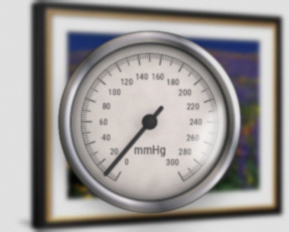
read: 10 mmHg
